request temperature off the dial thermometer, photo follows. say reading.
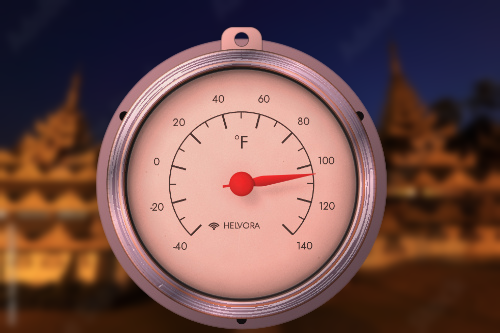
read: 105 °F
